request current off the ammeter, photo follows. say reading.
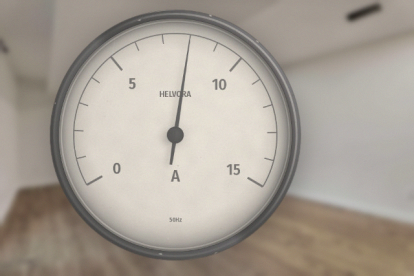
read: 8 A
